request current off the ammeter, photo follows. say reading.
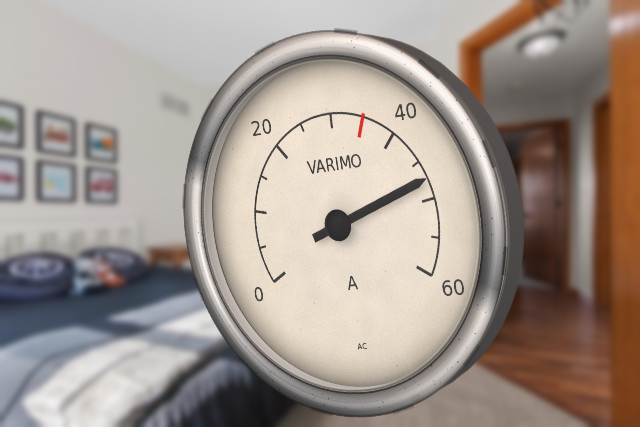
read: 47.5 A
